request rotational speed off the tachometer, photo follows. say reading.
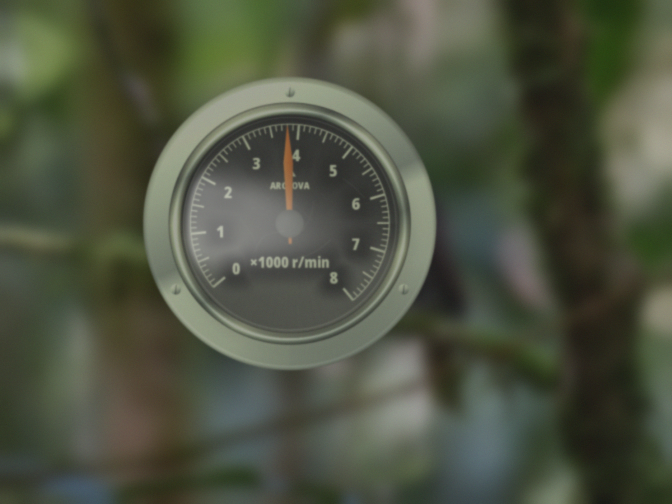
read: 3800 rpm
